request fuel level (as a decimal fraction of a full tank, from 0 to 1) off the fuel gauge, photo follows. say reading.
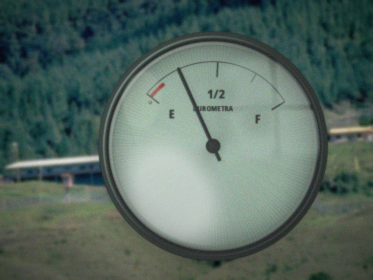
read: 0.25
